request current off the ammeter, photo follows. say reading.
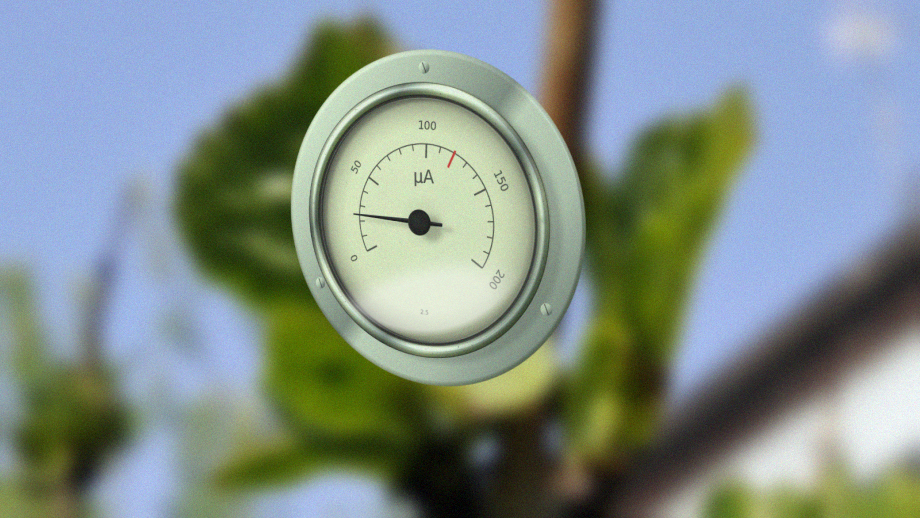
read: 25 µA
